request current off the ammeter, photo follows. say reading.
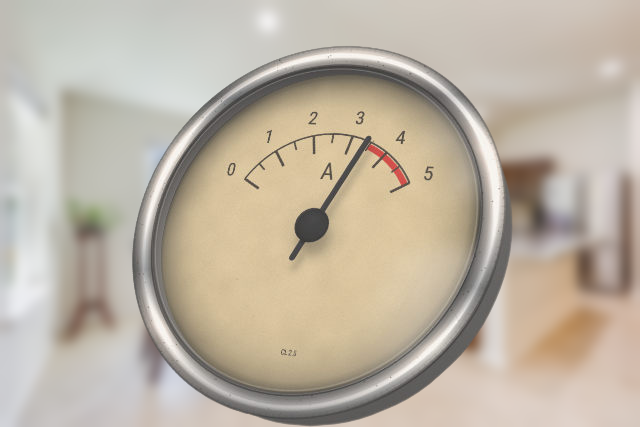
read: 3.5 A
